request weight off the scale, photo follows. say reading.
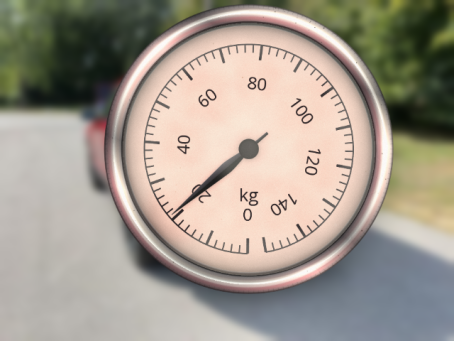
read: 21 kg
